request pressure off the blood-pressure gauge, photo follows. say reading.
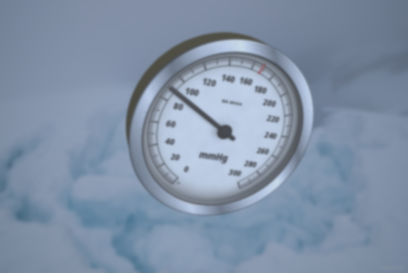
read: 90 mmHg
